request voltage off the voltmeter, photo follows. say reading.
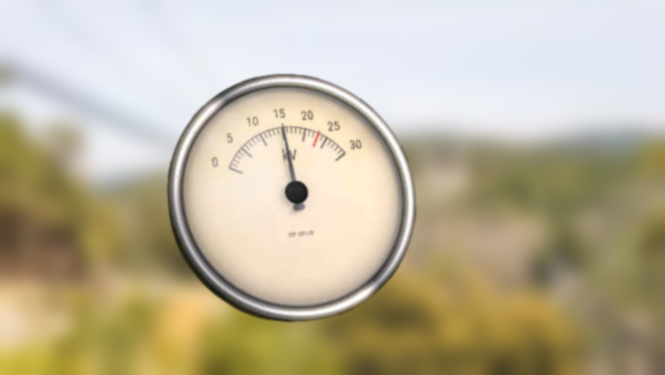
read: 15 kV
